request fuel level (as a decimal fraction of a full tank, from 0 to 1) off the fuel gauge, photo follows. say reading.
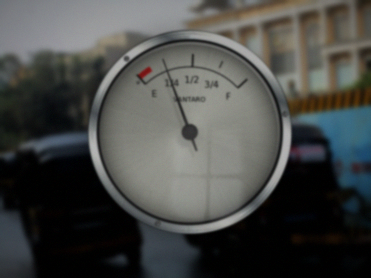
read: 0.25
